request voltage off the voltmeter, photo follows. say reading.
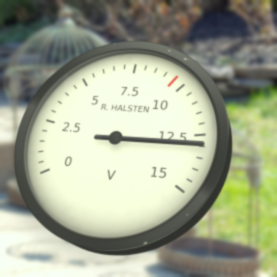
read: 13 V
